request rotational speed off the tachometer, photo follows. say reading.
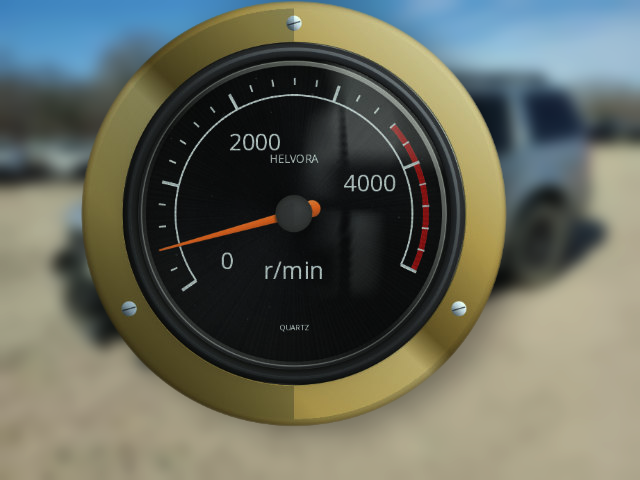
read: 400 rpm
